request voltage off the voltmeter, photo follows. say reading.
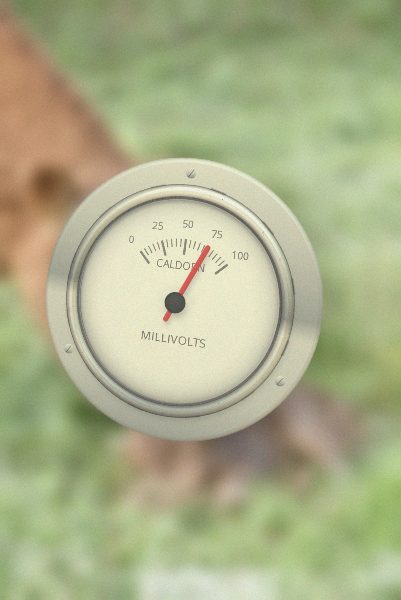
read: 75 mV
